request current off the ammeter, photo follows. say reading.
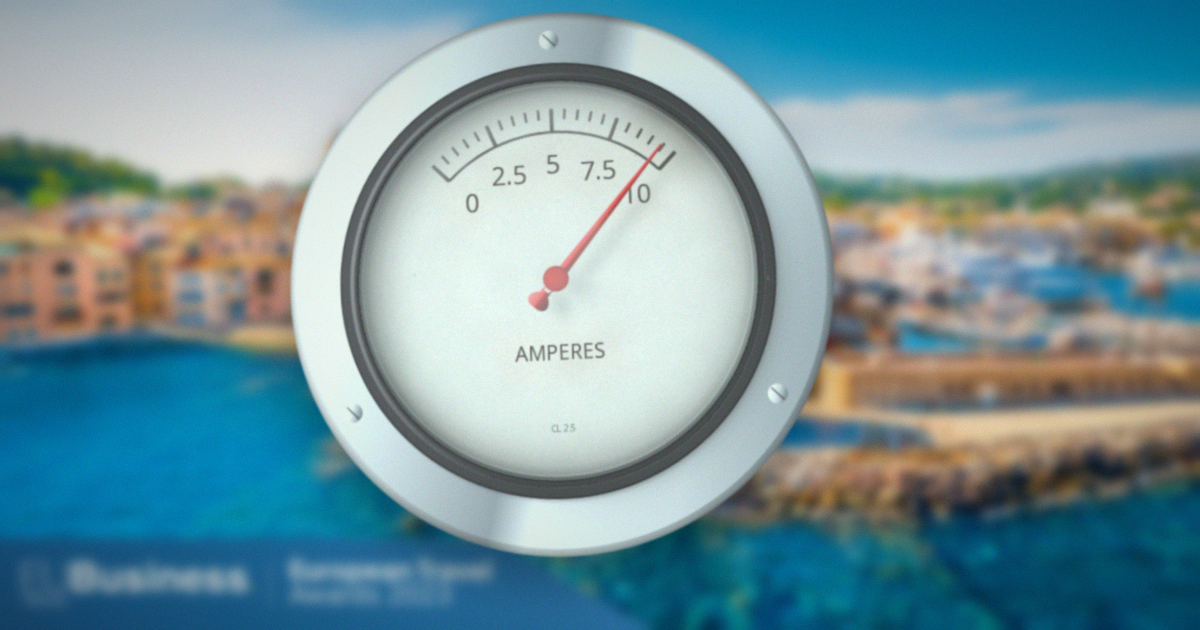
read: 9.5 A
